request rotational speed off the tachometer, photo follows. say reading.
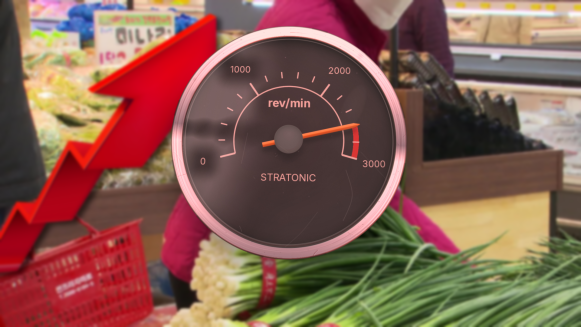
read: 2600 rpm
